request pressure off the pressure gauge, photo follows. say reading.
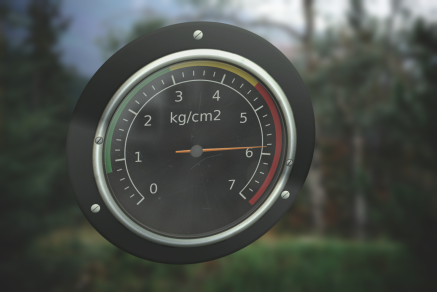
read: 5.8 kg/cm²
